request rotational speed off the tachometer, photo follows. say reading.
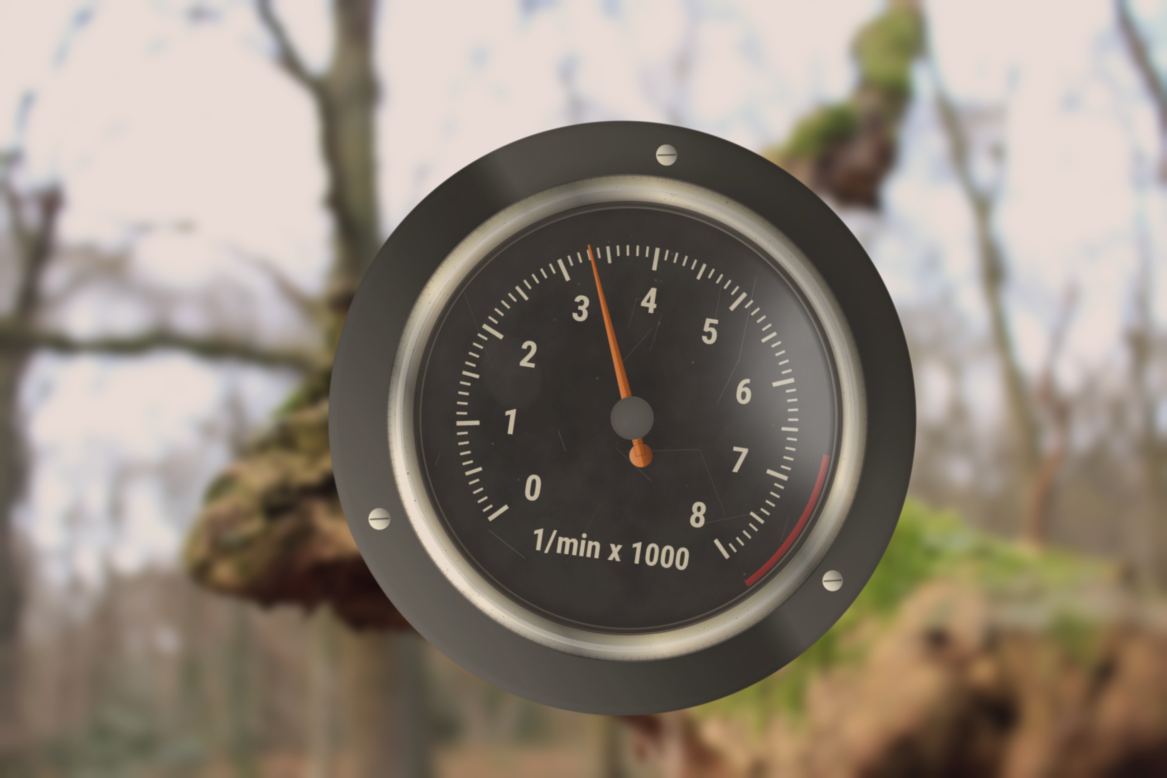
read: 3300 rpm
